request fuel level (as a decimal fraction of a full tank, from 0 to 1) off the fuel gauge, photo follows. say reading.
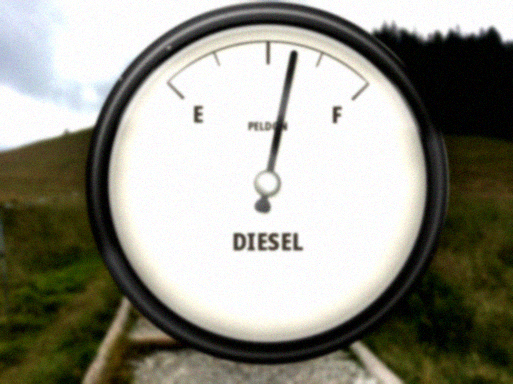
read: 0.625
